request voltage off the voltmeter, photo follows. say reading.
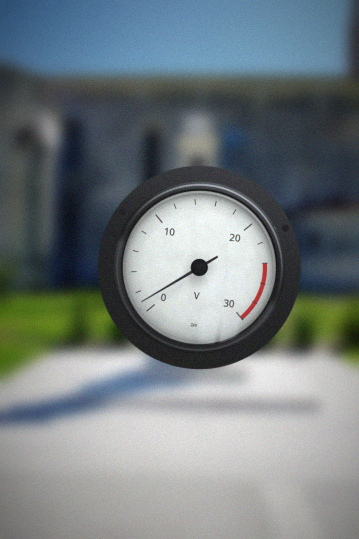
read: 1 V
